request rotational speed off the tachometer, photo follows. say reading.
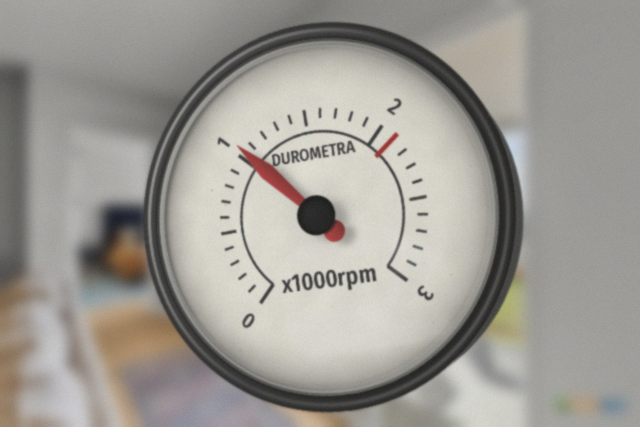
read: 1050 rpm
